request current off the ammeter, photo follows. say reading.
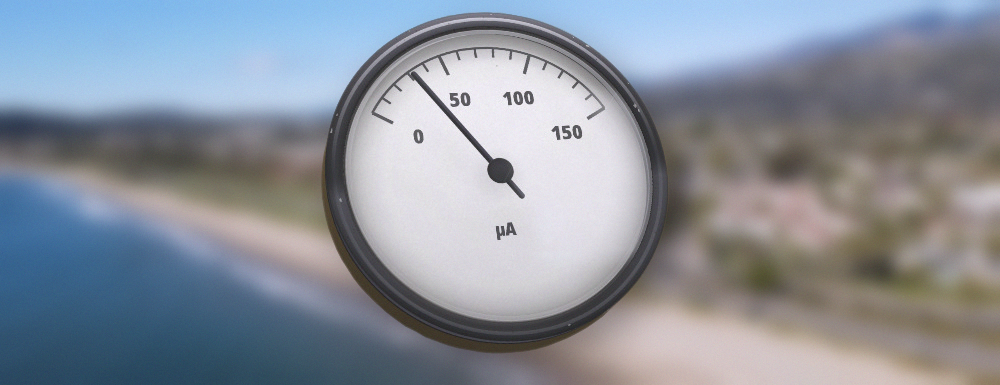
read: 30 µA
